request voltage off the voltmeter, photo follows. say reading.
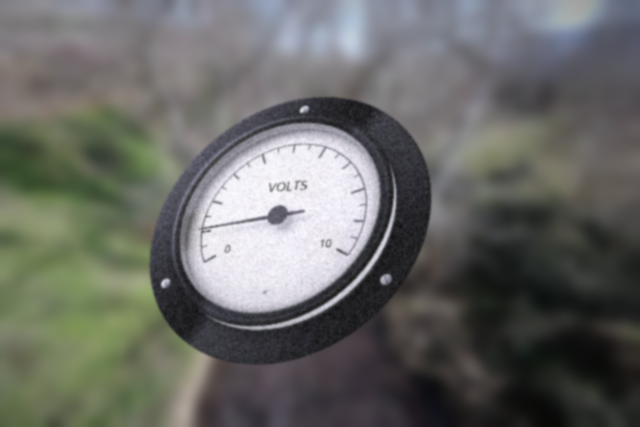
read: 1 V
